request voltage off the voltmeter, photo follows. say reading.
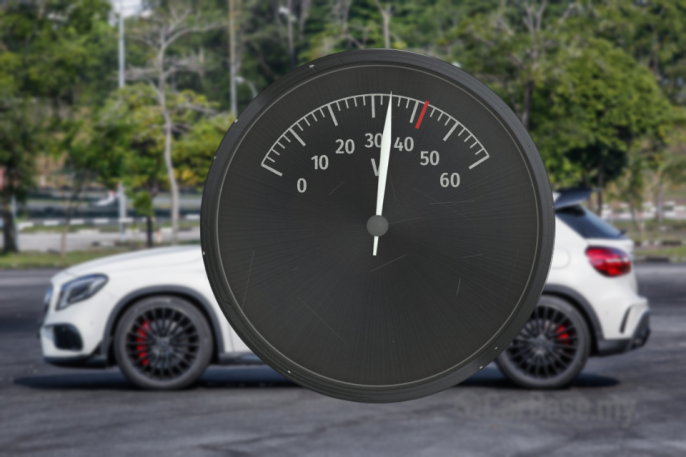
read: 34 V
